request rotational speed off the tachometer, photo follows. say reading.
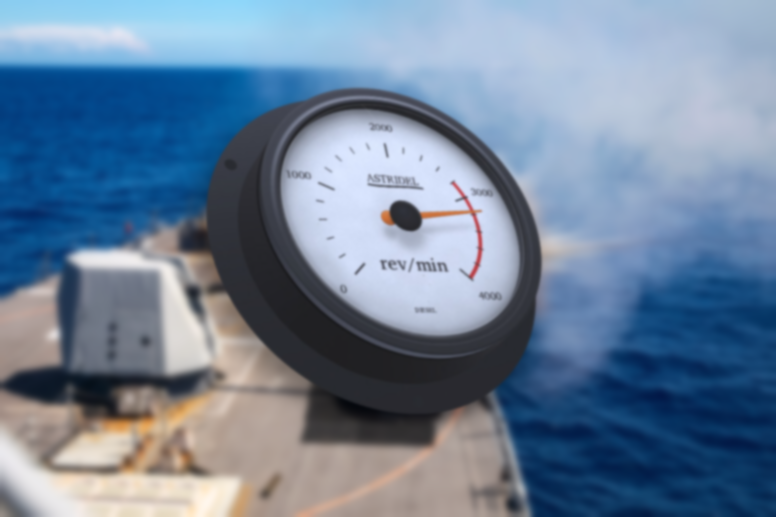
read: 3200 rpm
